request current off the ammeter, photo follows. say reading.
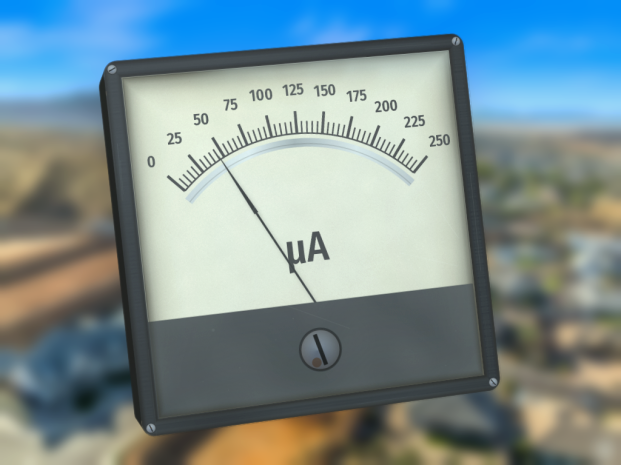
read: 45 µA
